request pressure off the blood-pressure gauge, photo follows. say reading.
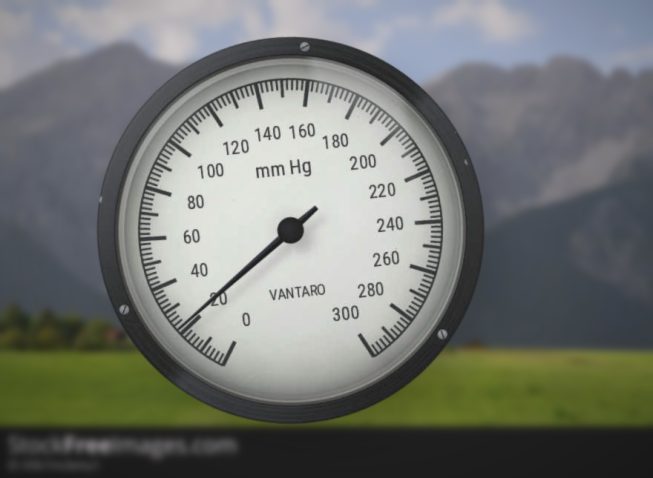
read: 22 mmHg
